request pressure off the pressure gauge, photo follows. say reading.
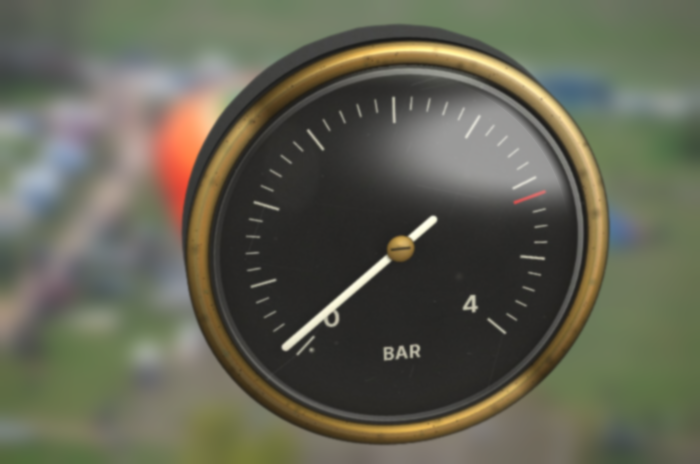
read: 0.1 bar
